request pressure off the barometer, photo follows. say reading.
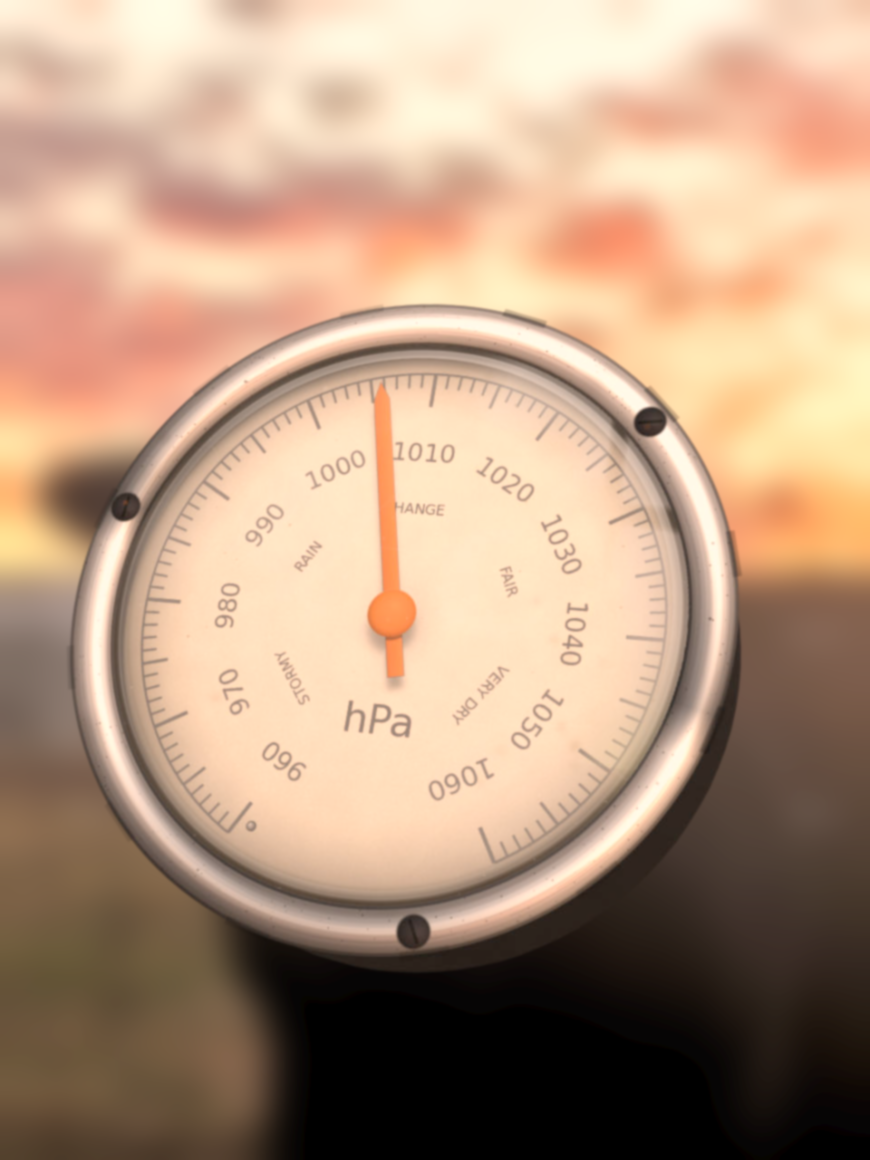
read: 1006 hPa
